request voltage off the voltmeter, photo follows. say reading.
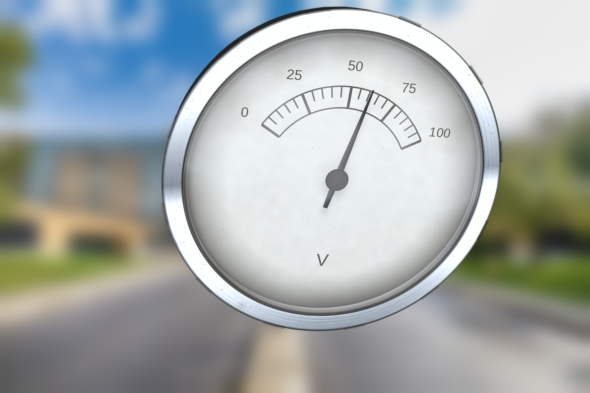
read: 60 V
